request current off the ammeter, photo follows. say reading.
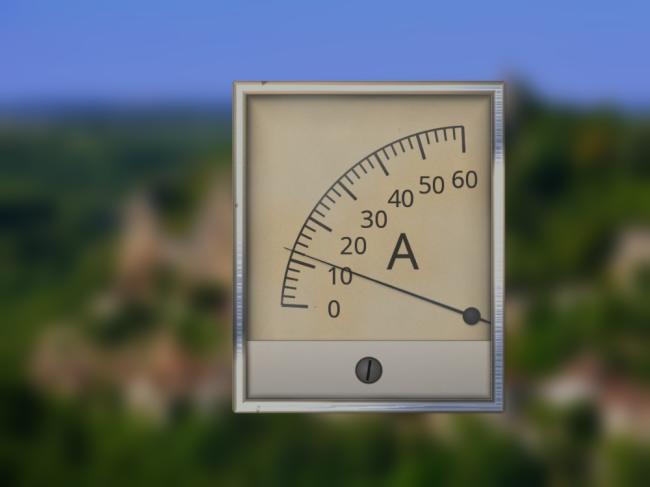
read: 12 A
